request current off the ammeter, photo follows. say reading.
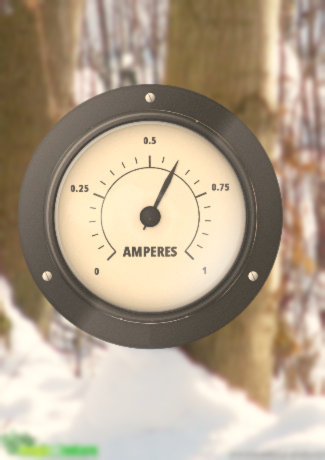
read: 0.6 A
